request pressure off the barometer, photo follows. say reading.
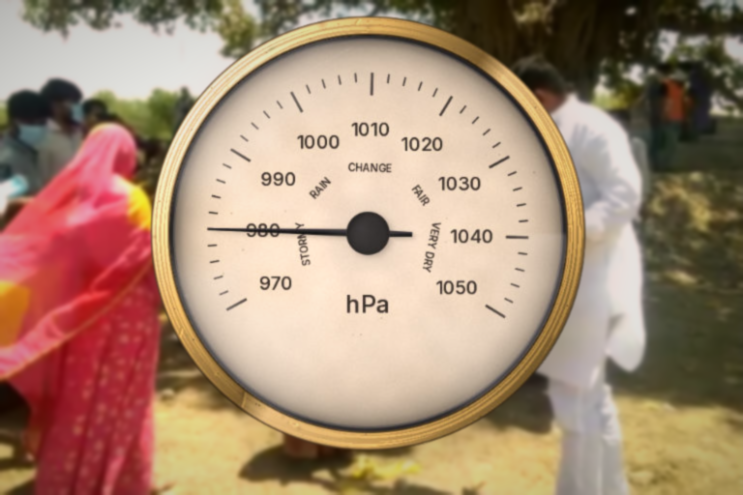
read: 980 hPa
